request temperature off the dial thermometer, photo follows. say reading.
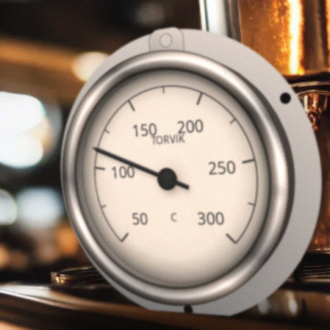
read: 112.5 °C
